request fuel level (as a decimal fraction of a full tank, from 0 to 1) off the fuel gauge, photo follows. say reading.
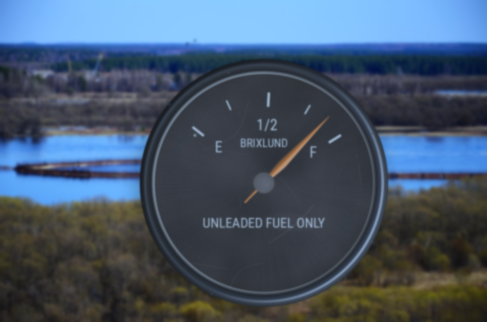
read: 0.875
